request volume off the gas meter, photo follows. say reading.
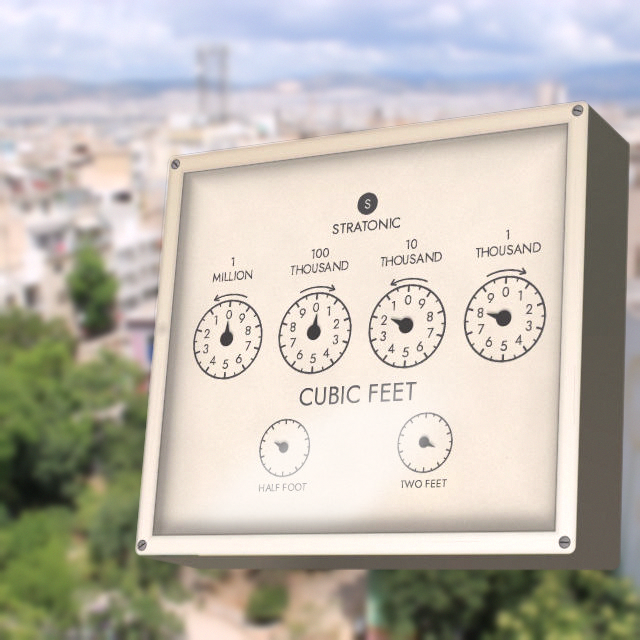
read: 1800 ft³
